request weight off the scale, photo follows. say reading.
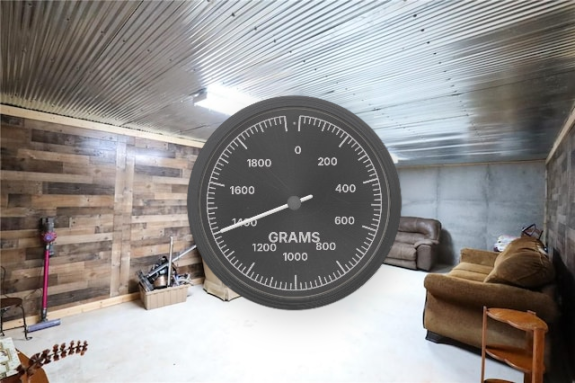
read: 1400 g
